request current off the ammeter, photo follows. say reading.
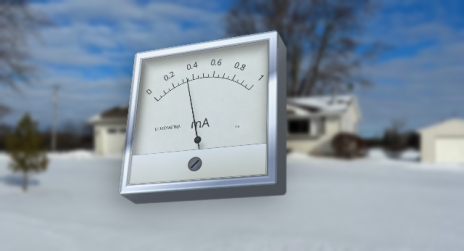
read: 0.35 mA
